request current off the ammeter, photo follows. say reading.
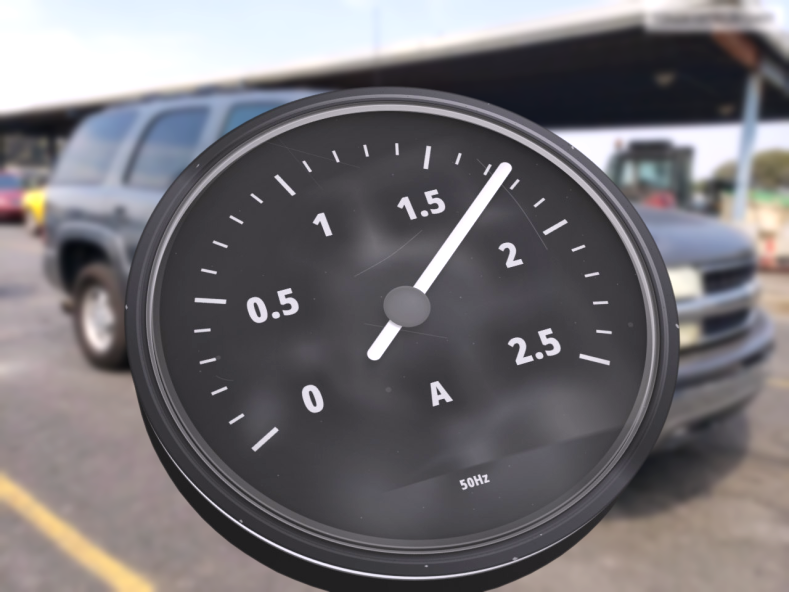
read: 1.75 A
